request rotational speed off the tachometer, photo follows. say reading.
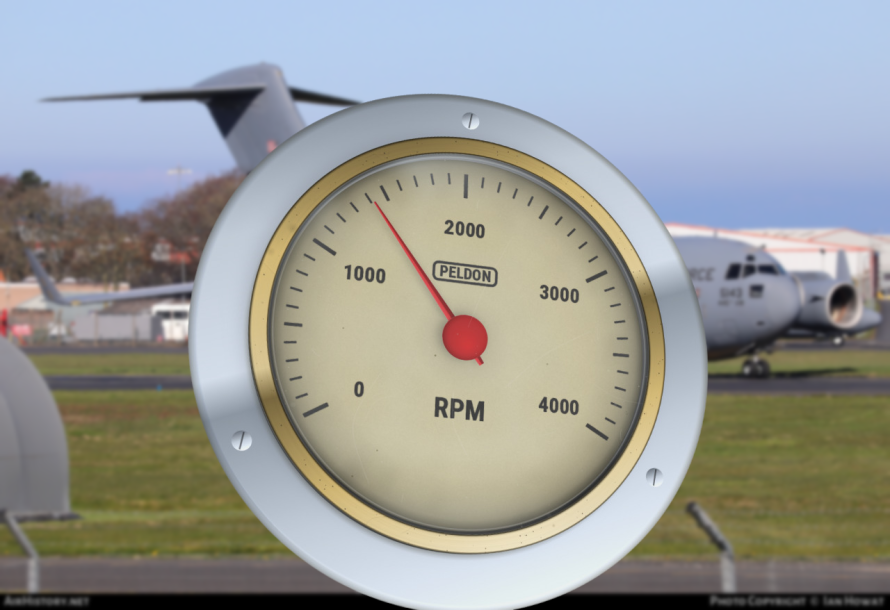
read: 1400 rpm
